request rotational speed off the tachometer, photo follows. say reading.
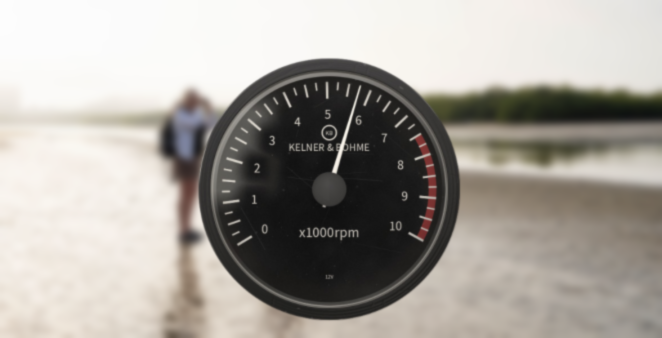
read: 5750 rpm
